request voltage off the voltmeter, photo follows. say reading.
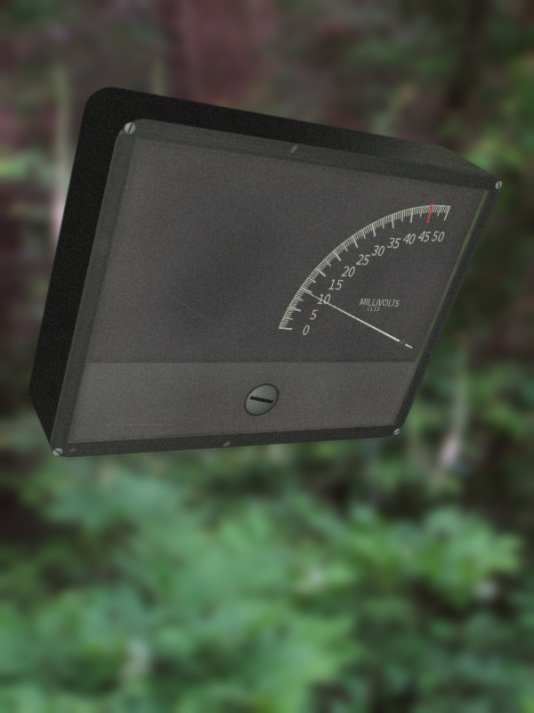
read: 10 mV
